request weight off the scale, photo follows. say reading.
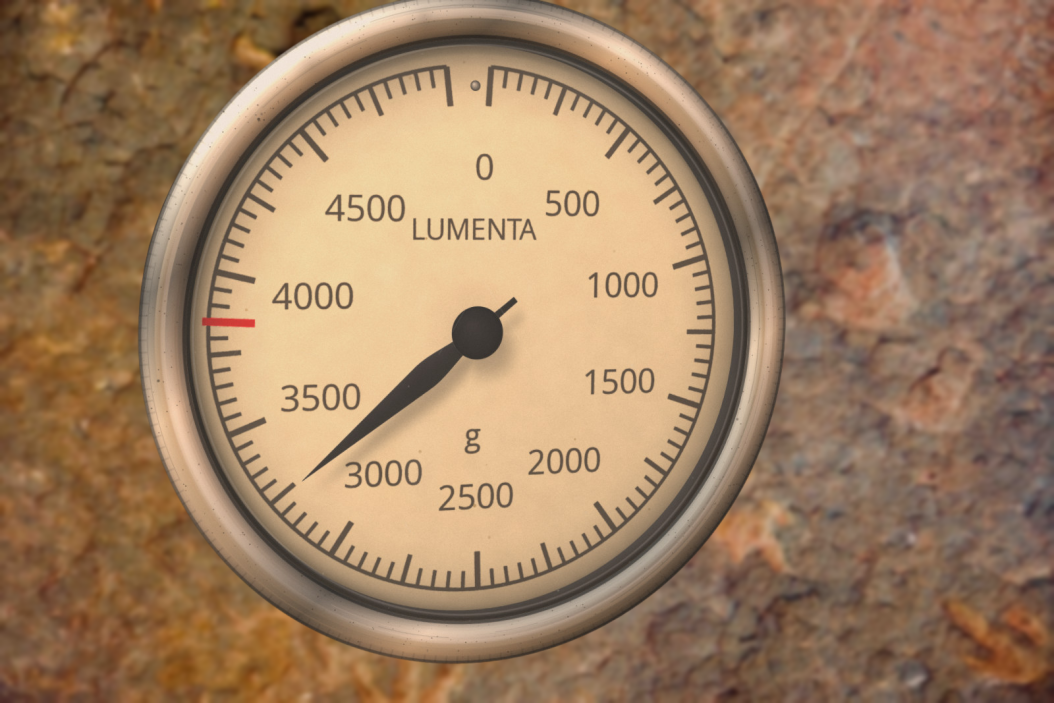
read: 3250 g
